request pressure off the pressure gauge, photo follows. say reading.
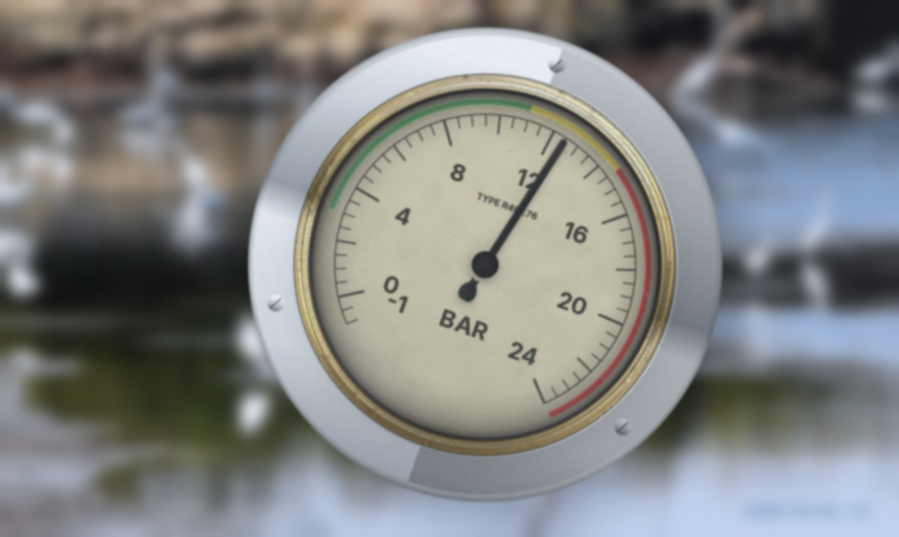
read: 12.5 bar
